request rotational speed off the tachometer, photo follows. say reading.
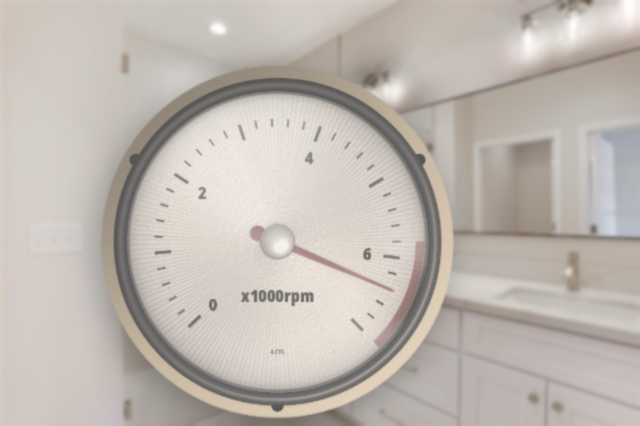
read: 6400 rpm
